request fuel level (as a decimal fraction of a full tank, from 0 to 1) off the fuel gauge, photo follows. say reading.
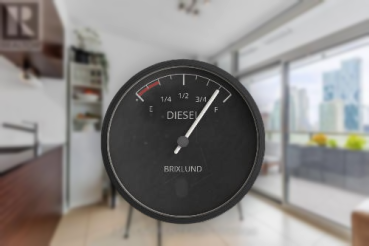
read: 0.875
